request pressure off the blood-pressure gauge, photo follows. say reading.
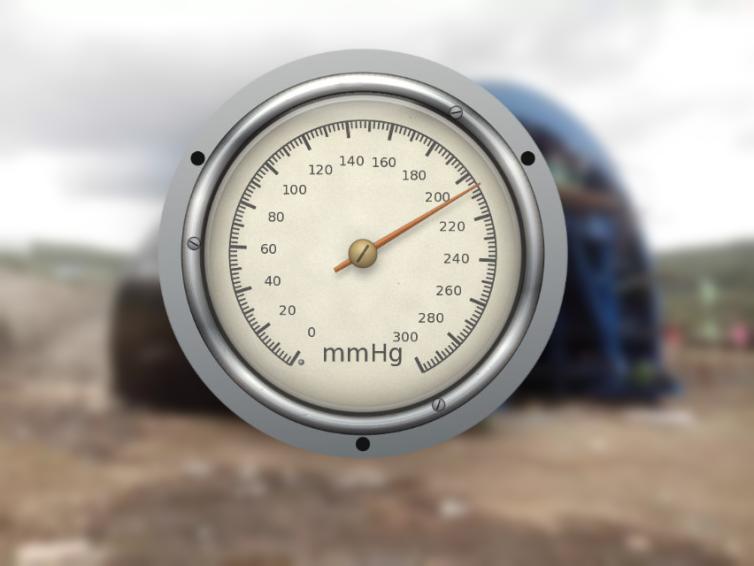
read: 206 mmHg
